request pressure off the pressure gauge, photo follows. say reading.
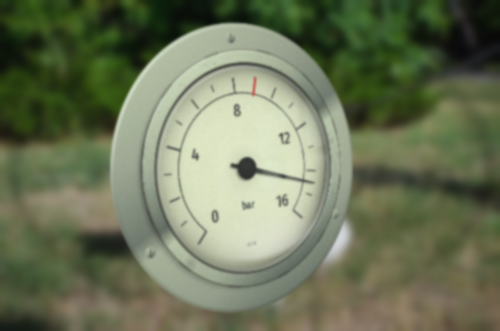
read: 14.5 bar
